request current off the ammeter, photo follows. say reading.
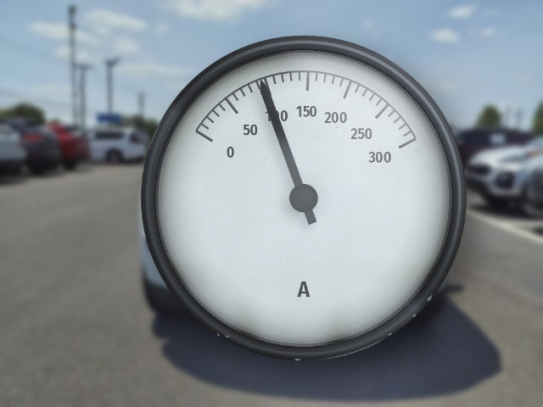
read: 95 A
